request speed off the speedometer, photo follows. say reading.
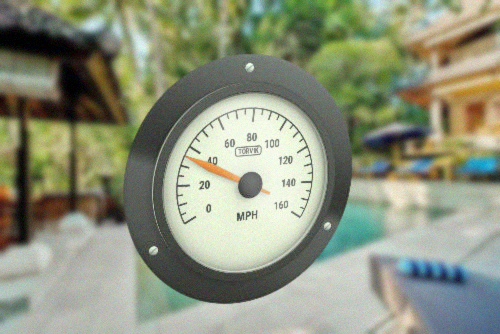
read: 35 mph
